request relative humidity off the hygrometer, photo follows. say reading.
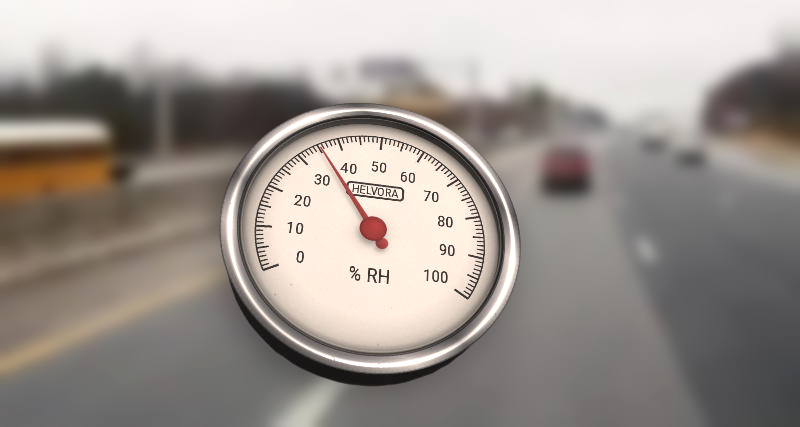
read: 35 %
